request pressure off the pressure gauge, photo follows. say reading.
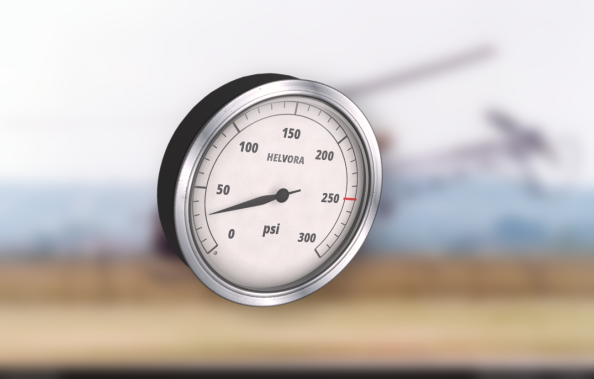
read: 30 psi
